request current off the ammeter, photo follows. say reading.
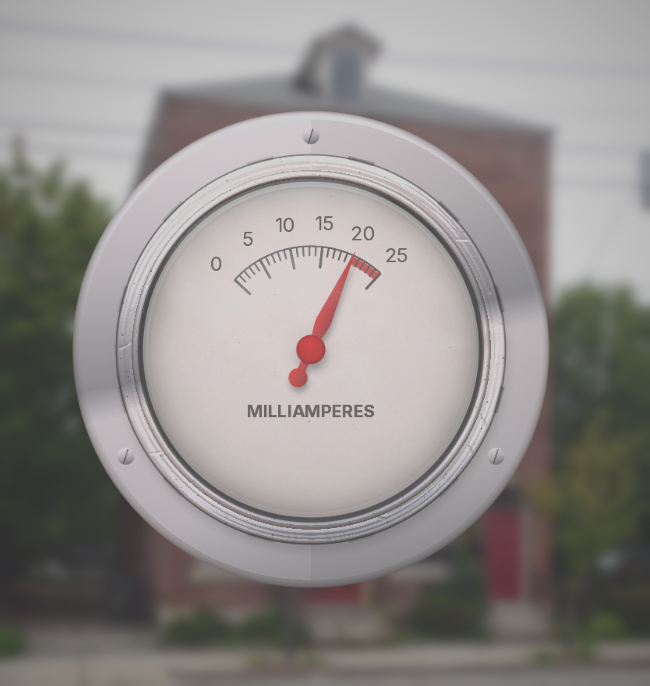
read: 20 mA
